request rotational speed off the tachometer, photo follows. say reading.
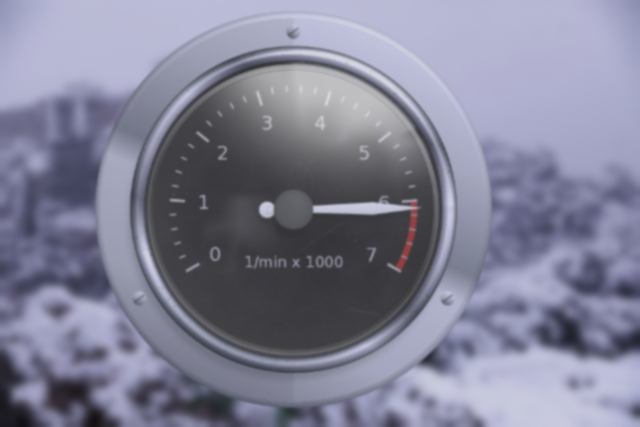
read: 6100 rpm
